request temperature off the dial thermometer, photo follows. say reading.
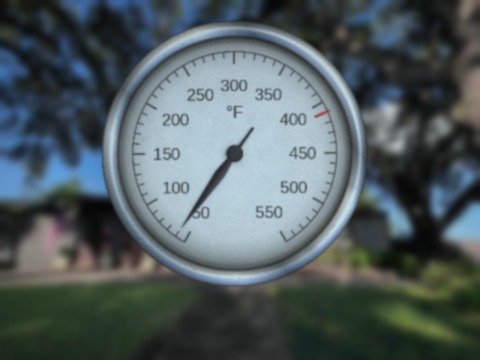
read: 60 °F
